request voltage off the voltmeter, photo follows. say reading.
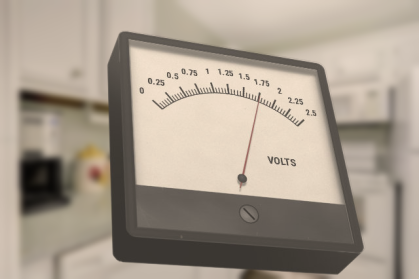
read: 1.75 V
